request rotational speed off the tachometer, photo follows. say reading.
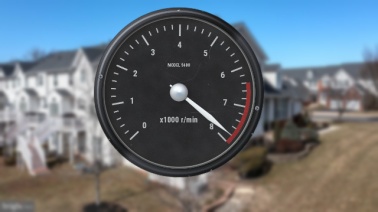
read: 7800 rpm
